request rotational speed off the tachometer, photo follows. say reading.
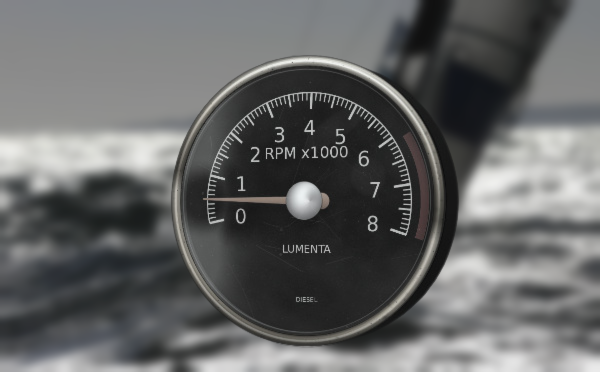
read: 500 rpm
